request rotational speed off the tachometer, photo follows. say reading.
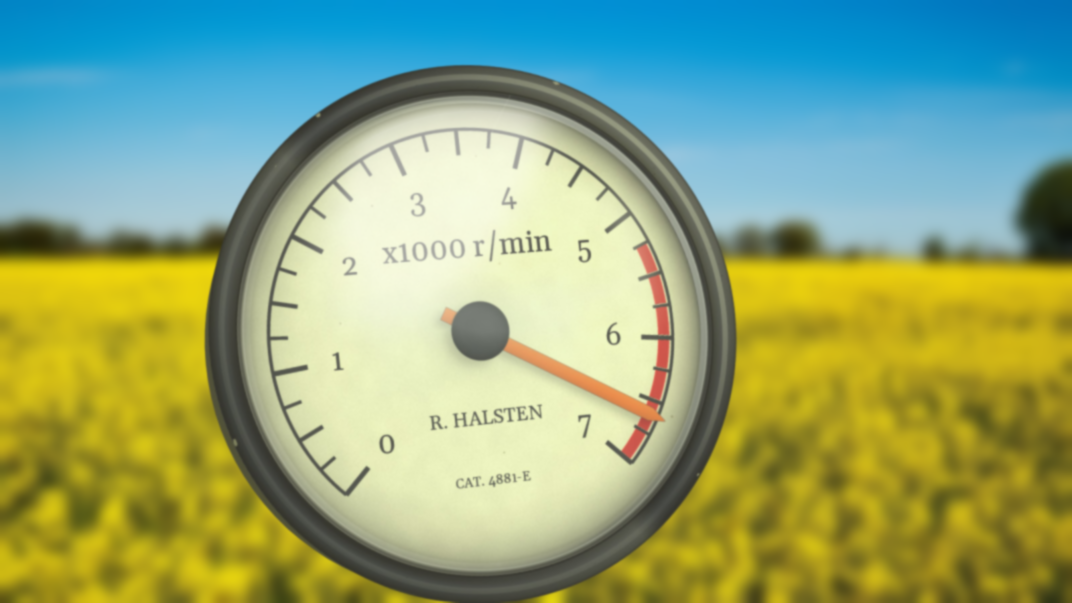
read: 6625 rpm
